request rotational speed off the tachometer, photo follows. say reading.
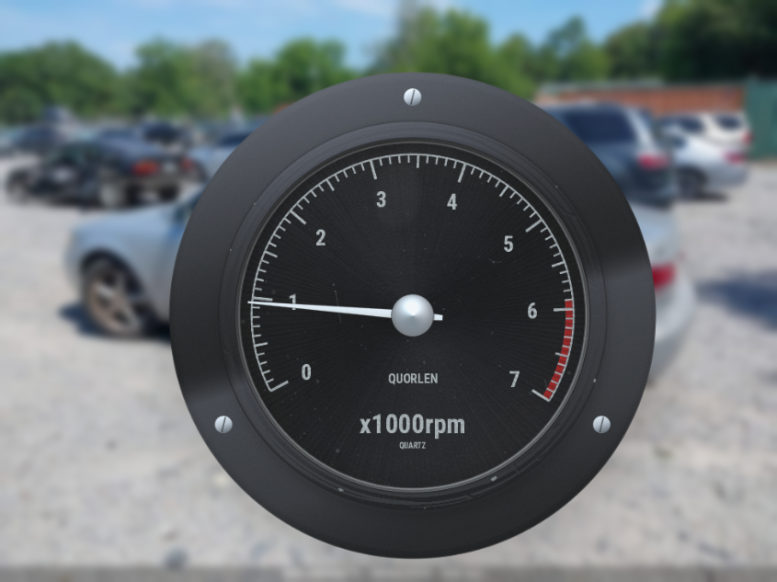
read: 950 rpm
